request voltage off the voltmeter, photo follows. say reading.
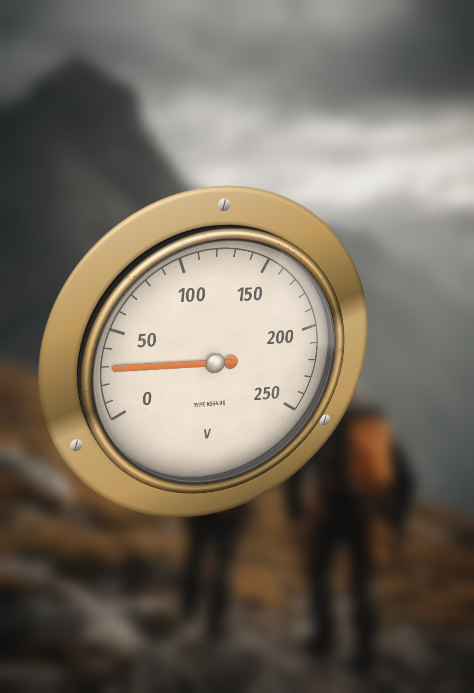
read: 30 V
